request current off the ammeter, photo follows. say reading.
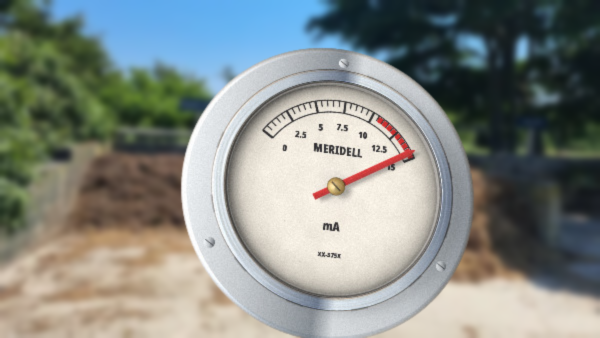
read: 14.5 mA
